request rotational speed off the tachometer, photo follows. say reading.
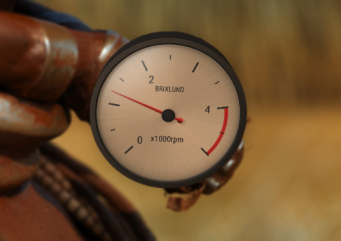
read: 1250 rpm
